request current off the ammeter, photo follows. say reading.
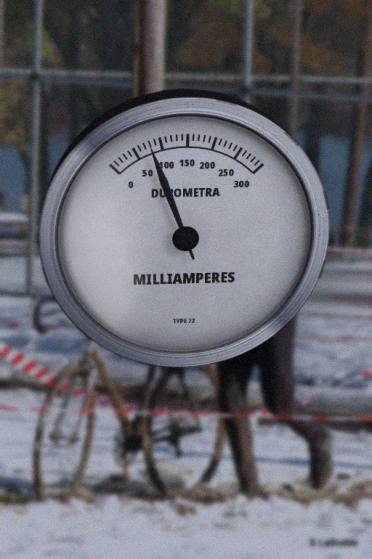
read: 80 mA
